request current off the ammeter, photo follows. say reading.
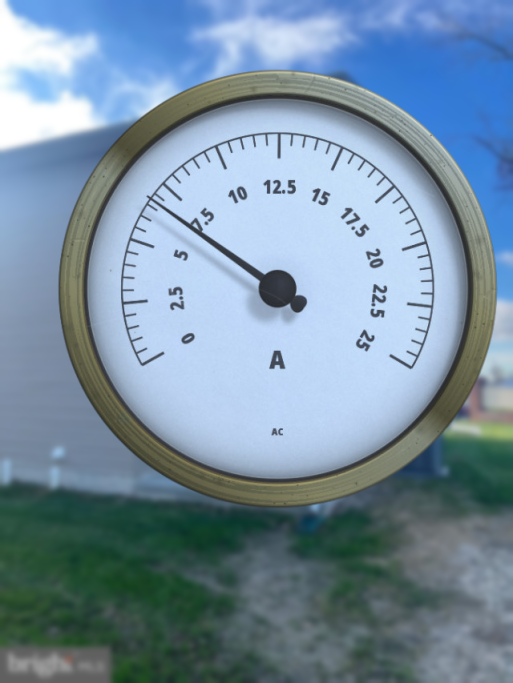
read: 6.75 A
